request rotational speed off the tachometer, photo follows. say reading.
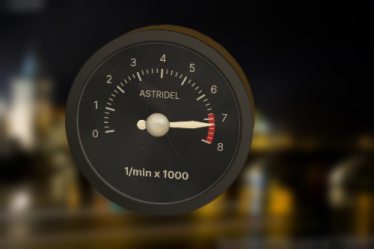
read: 7200 rpm
